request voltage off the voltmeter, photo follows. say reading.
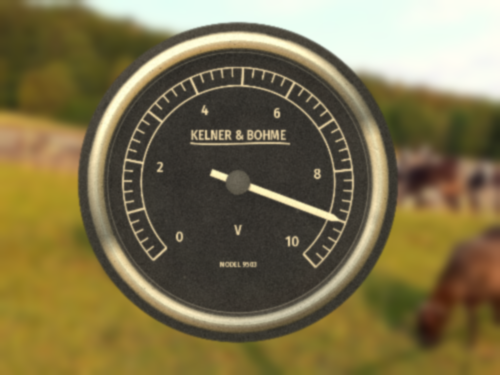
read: 9 V
